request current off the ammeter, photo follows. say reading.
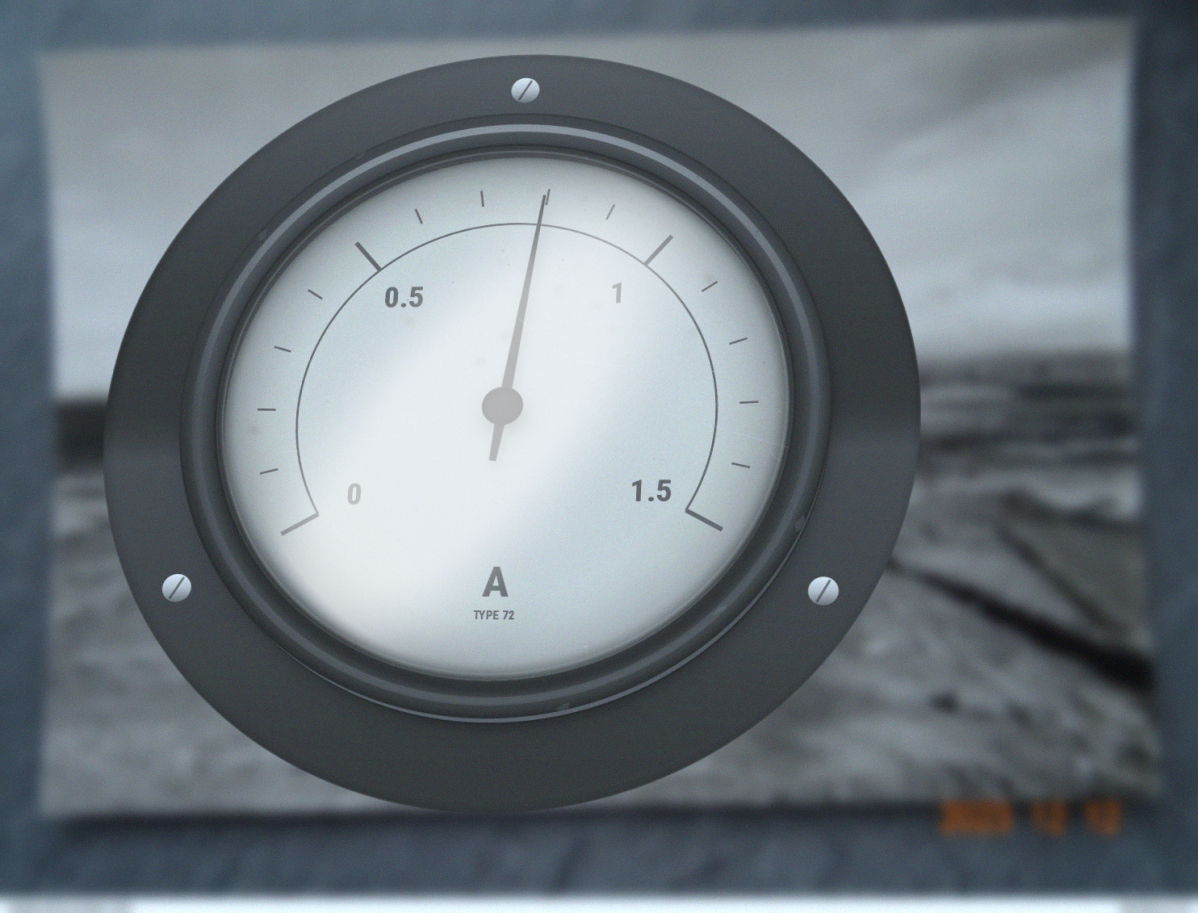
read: 0.8 A
